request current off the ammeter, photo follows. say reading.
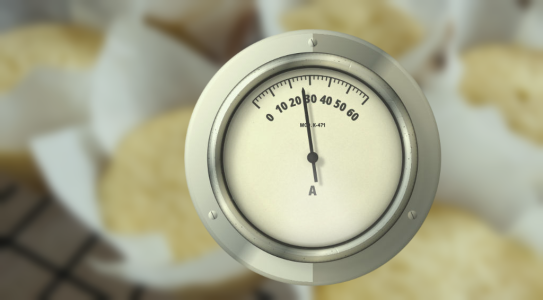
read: 26 A
